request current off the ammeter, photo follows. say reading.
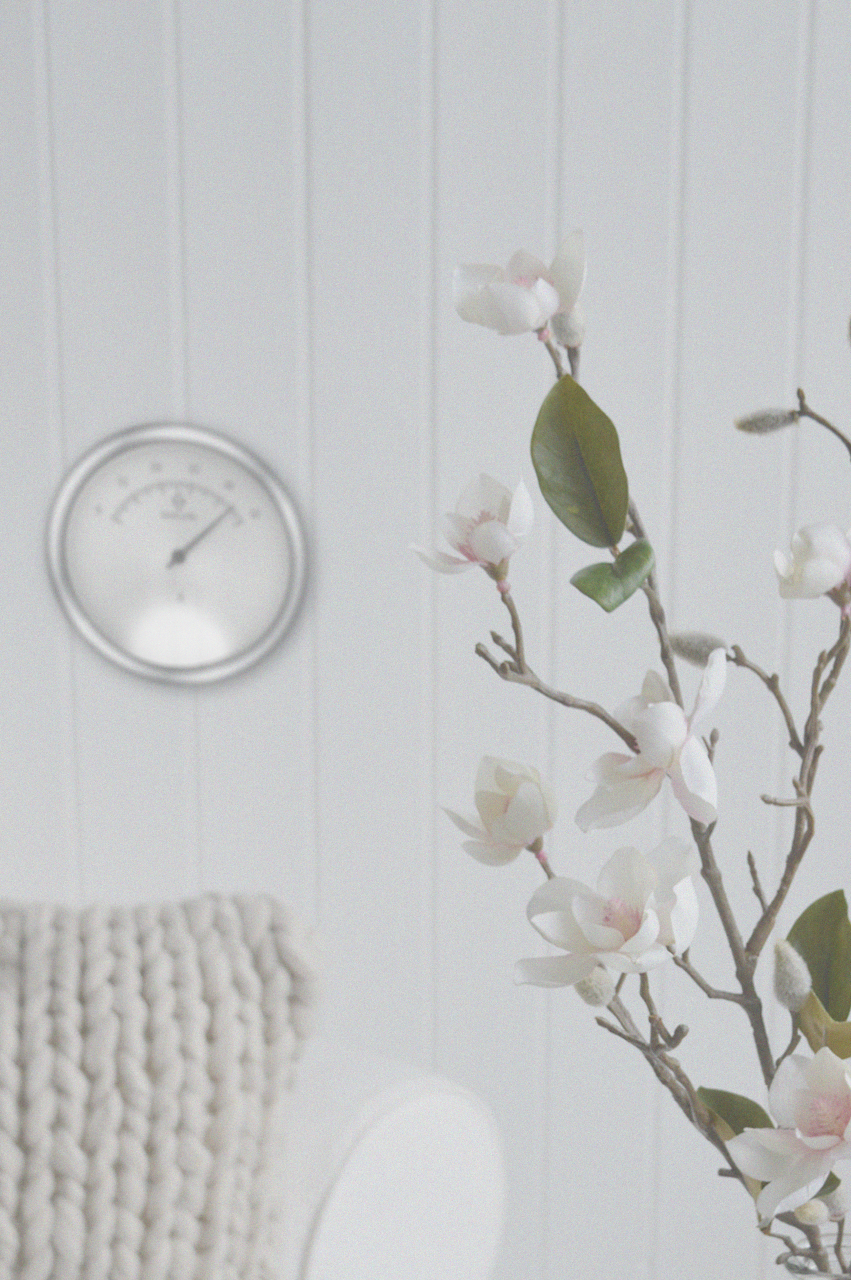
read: 45 A
